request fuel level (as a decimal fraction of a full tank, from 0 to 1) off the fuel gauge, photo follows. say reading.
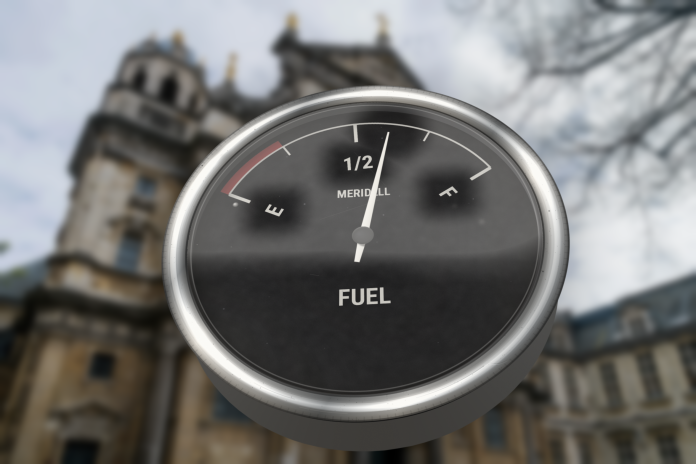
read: 0.625
